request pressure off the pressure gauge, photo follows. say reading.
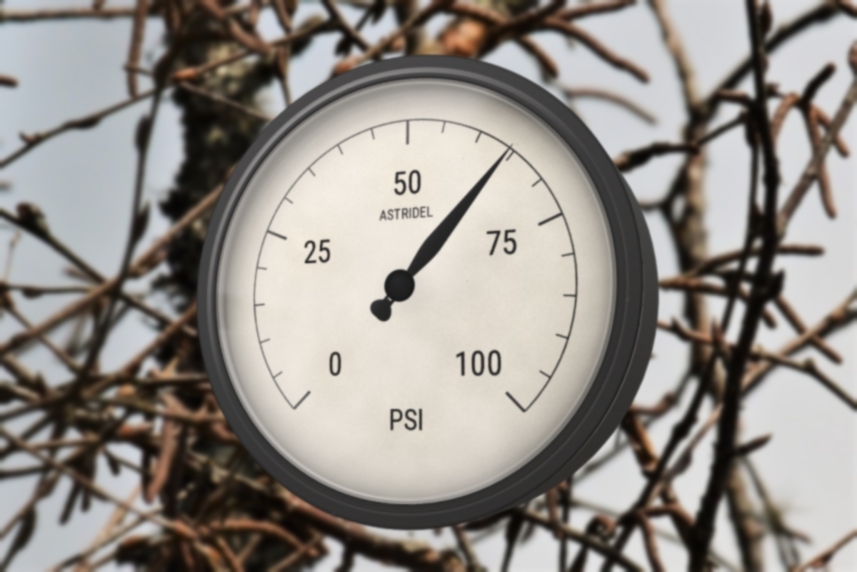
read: 65 psi
